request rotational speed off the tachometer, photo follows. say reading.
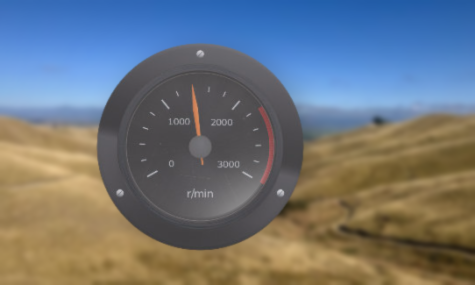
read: 1400 rpm
